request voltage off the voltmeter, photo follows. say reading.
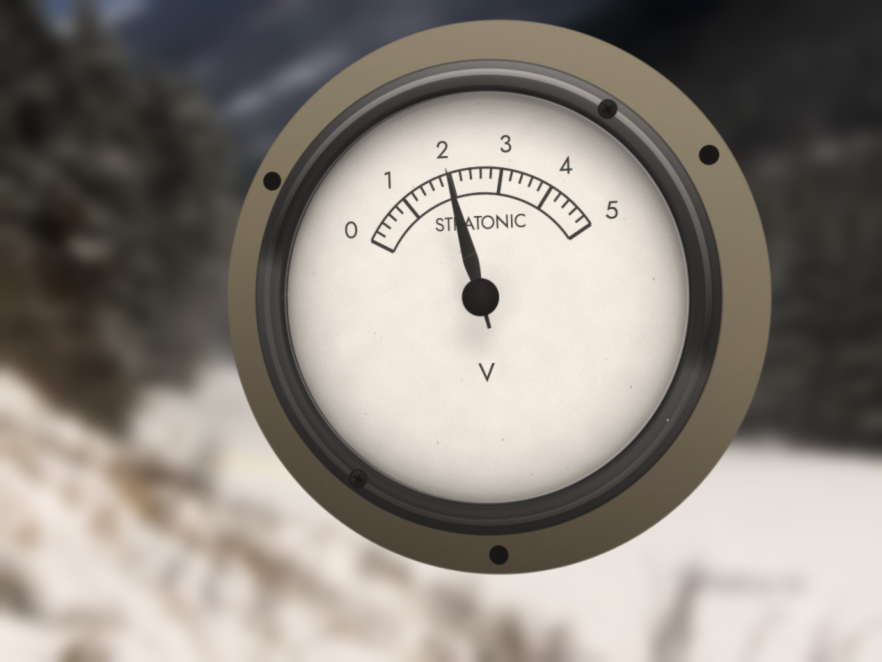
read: 2 V
